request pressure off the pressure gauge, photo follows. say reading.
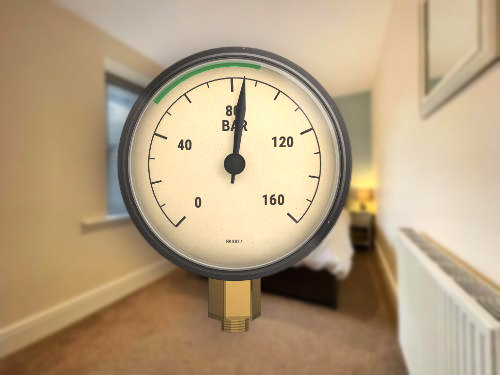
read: 85 bar
